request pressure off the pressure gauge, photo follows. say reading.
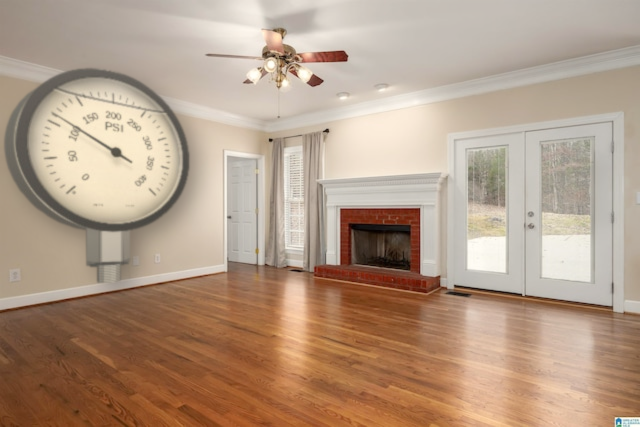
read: 110 psi
